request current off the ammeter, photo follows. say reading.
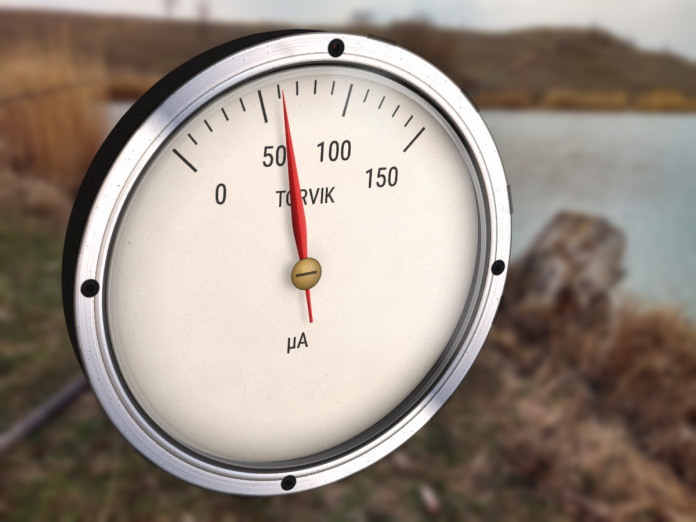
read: 60 µA
